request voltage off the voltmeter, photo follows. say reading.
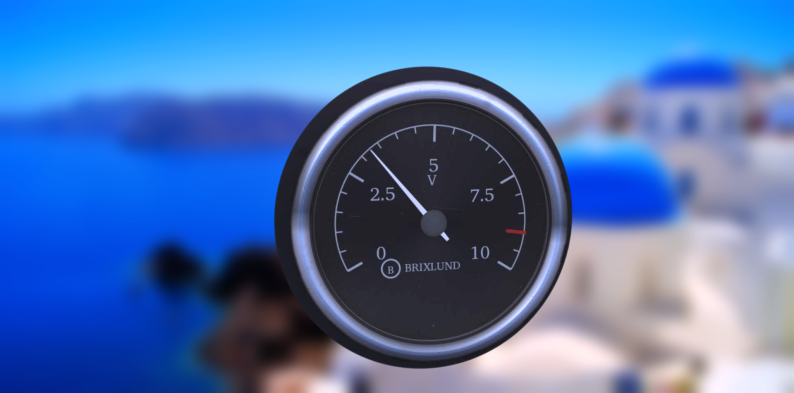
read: 3.25 V
